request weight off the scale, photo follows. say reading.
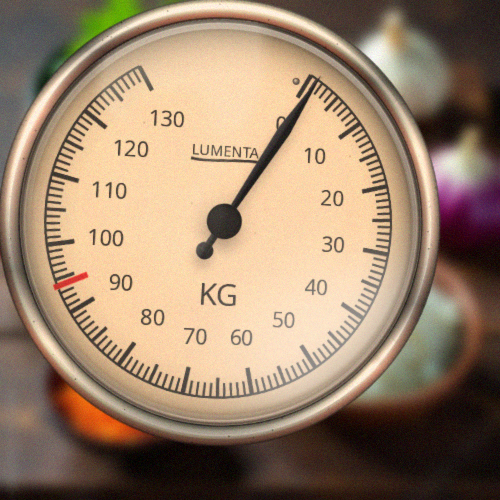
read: 1 kg
